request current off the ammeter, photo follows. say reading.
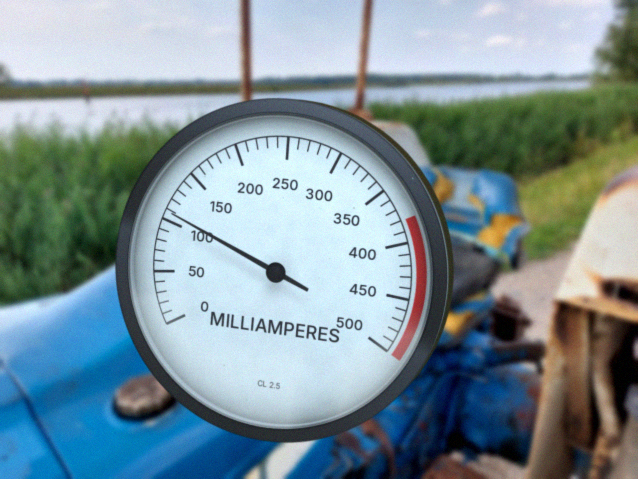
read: 110 mA
